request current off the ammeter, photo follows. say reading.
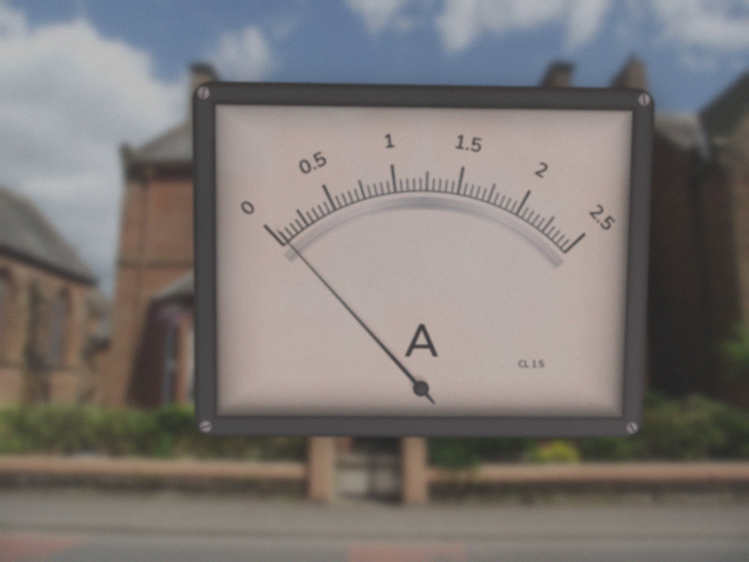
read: 0.05 A
